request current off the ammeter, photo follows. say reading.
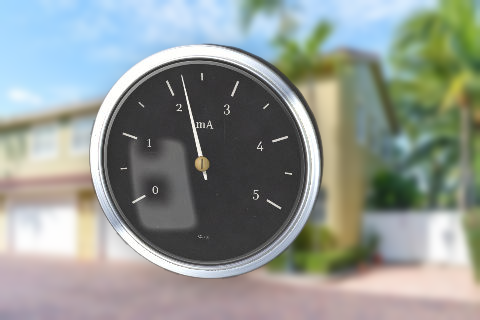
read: 2.25 mA
